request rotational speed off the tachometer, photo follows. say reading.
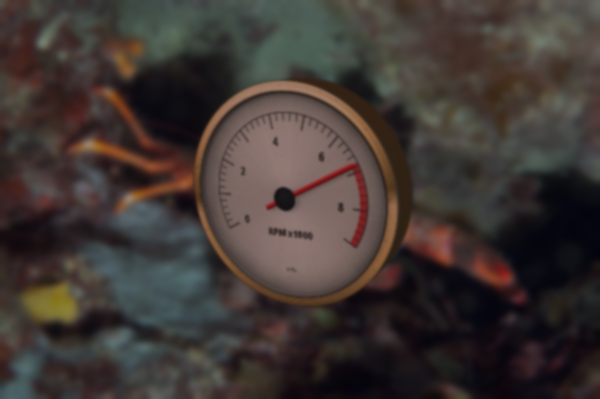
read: 6800 rpm
